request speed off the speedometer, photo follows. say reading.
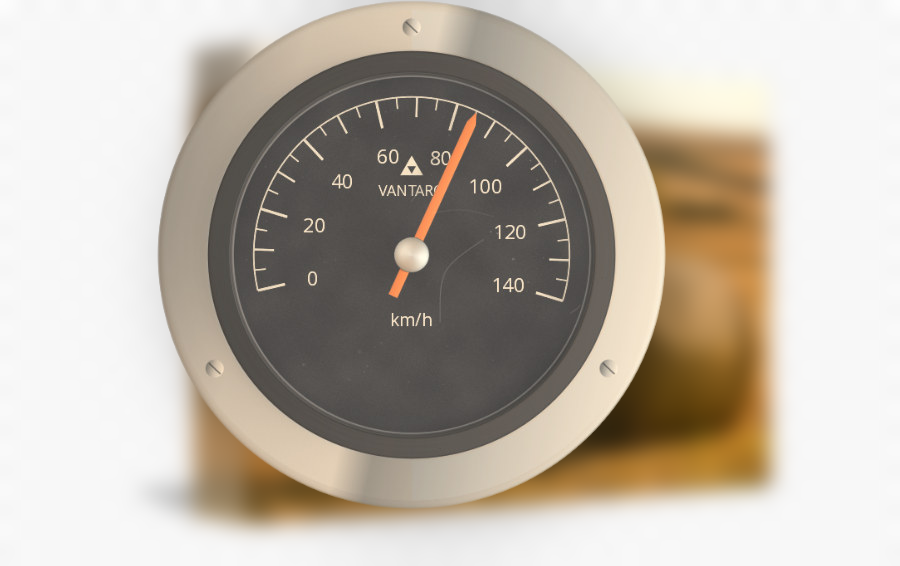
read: 85 km/h
